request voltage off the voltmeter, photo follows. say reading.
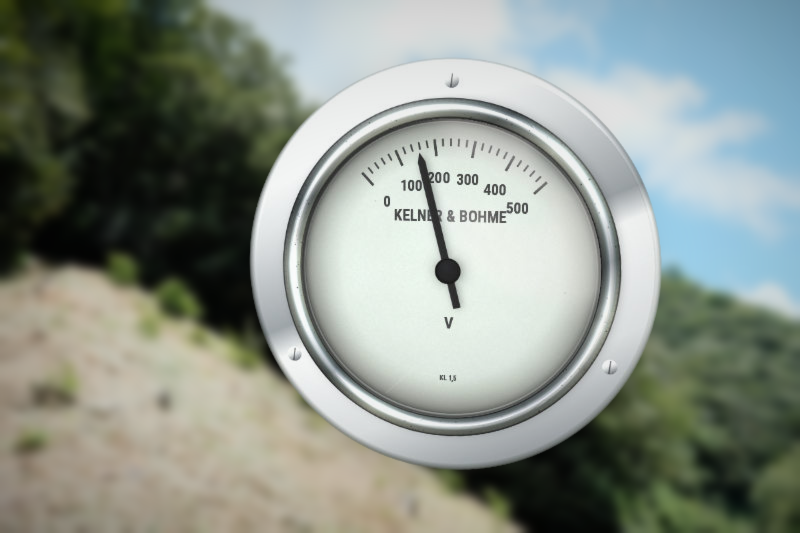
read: 160 V
